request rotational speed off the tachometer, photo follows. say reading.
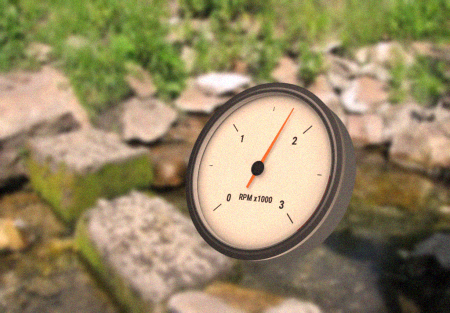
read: 1750 rpm
